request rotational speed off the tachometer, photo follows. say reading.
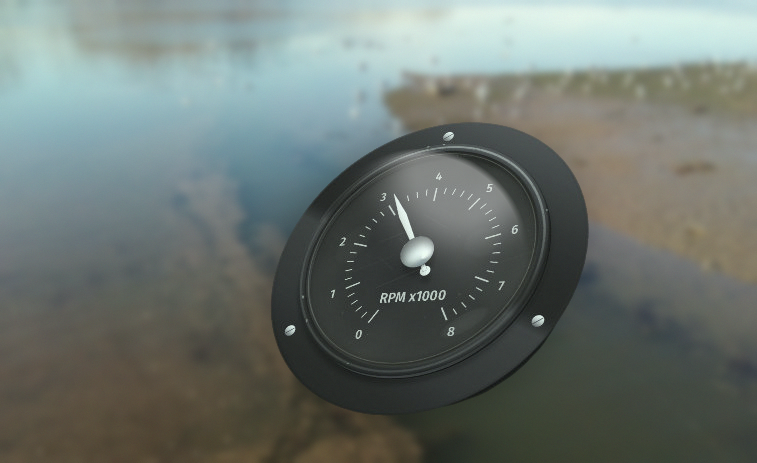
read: 3200 rpm
